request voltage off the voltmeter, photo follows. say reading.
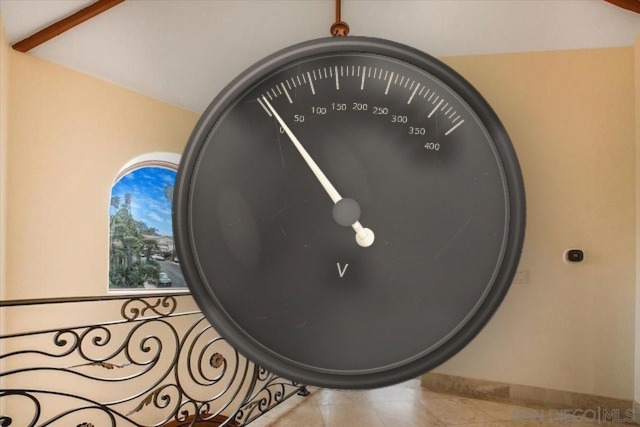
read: 10 V
